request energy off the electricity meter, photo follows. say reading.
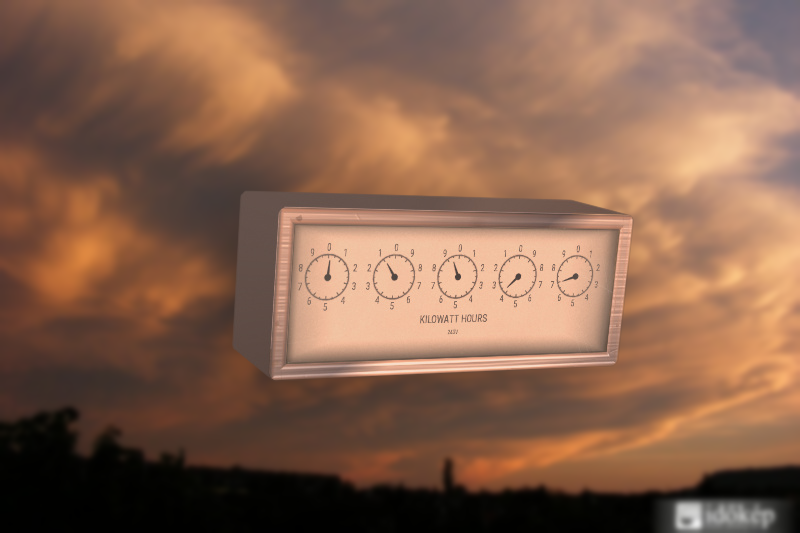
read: 937 kWh
